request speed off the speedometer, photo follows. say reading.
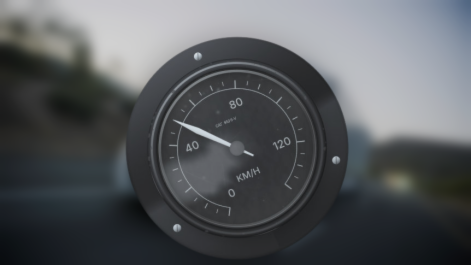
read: 50 km/h
